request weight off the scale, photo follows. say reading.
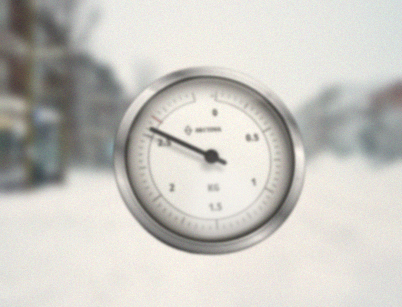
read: 2.55 kg
